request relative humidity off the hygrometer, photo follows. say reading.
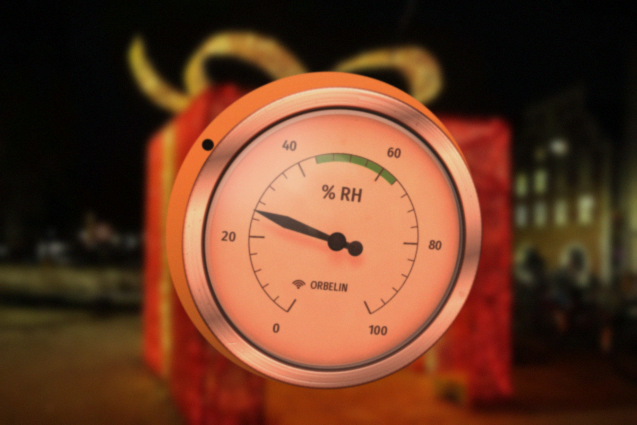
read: 26 %
